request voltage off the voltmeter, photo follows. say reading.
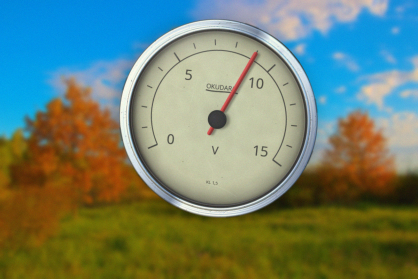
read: 9 V
